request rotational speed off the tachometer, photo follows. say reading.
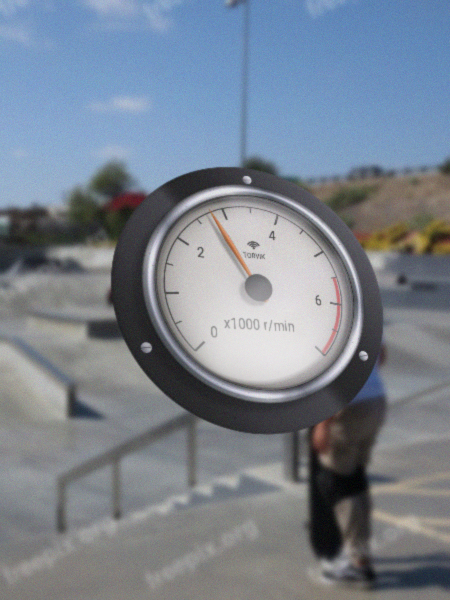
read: 2750 rpm
